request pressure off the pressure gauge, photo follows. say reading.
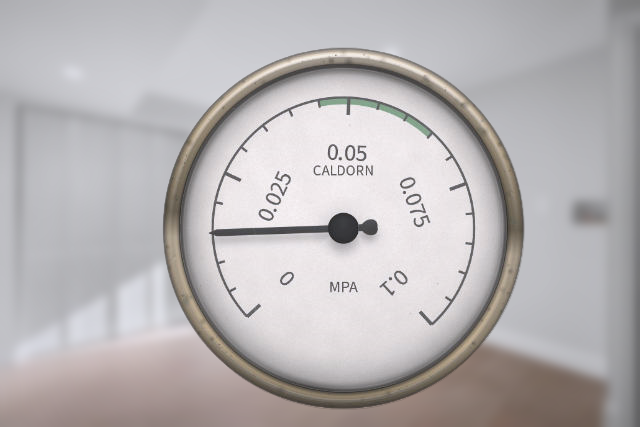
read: 0.015 MPa
